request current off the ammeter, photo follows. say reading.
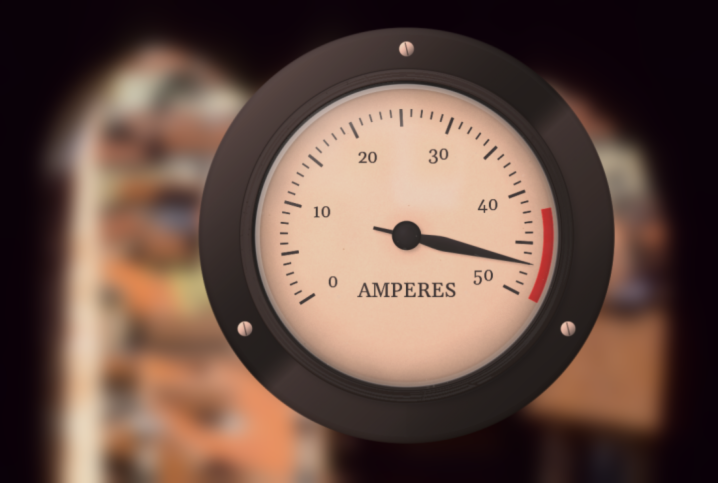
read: 47 A
